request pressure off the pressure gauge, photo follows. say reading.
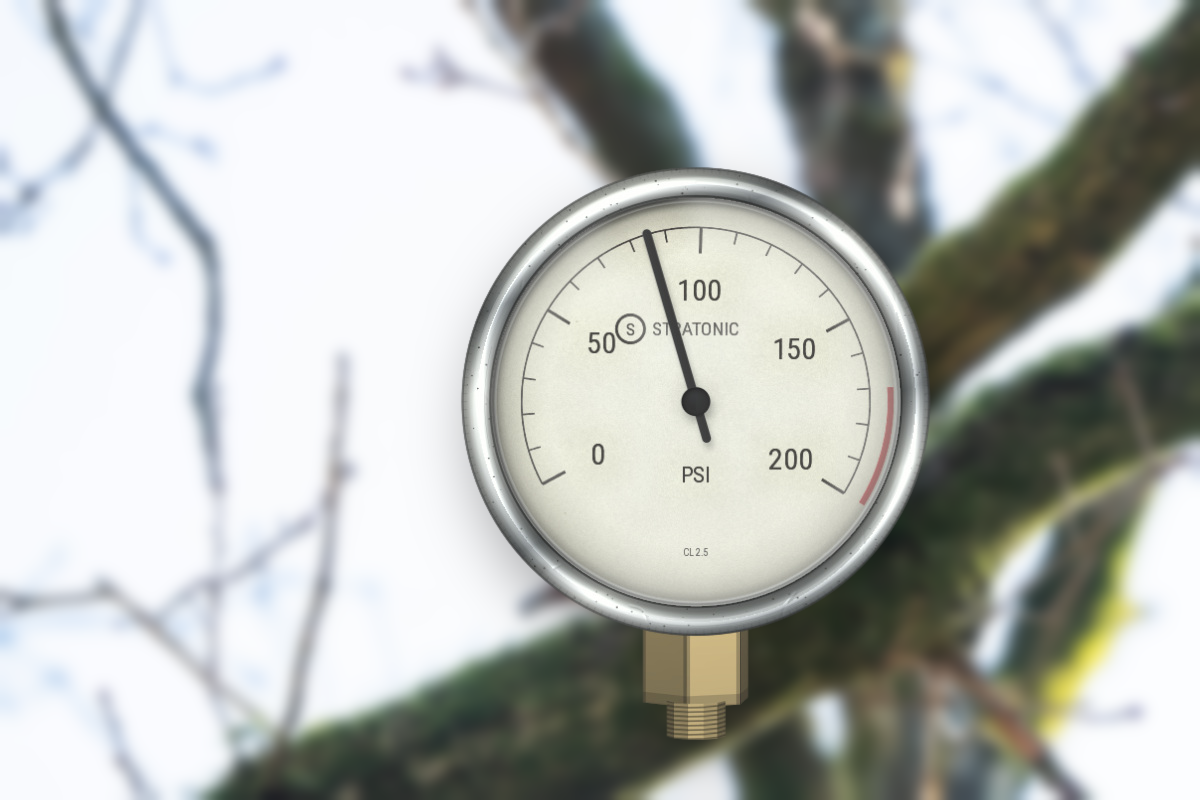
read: 85 psi
